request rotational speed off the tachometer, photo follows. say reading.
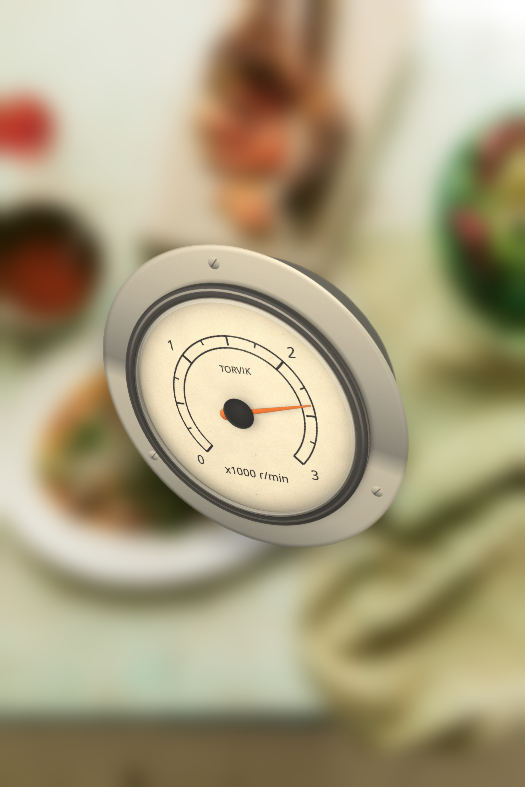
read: 2375 rpm
